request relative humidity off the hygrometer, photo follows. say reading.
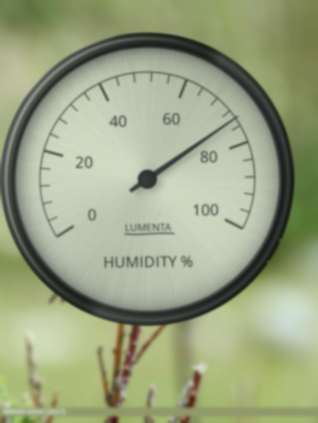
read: 74 %
